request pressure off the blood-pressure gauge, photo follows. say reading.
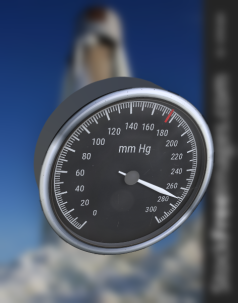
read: 270 mmHg
